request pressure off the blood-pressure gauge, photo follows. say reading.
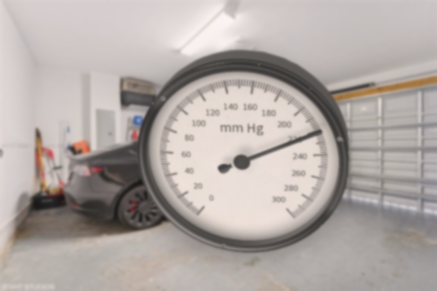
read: 220 mmHg
